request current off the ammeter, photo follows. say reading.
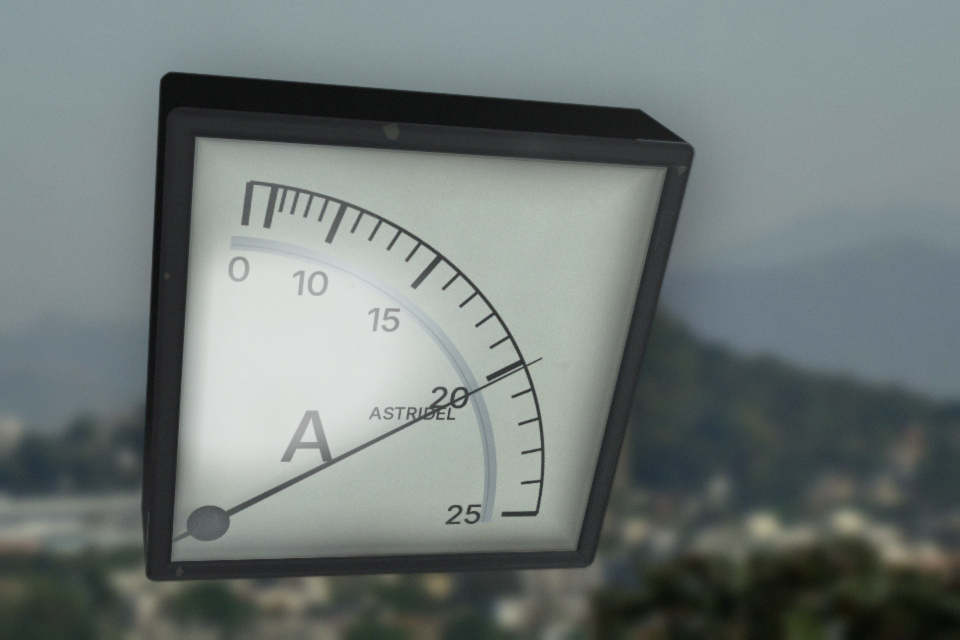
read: 20 A
